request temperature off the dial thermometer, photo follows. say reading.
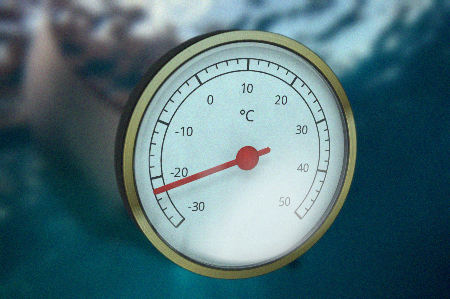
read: -22 °C
